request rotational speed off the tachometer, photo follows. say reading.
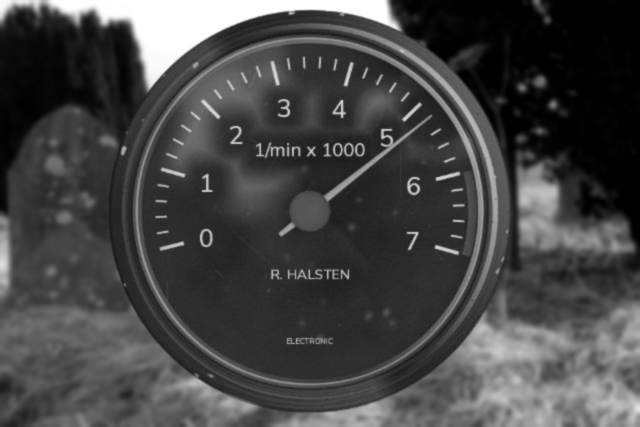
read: 5200 rpm
